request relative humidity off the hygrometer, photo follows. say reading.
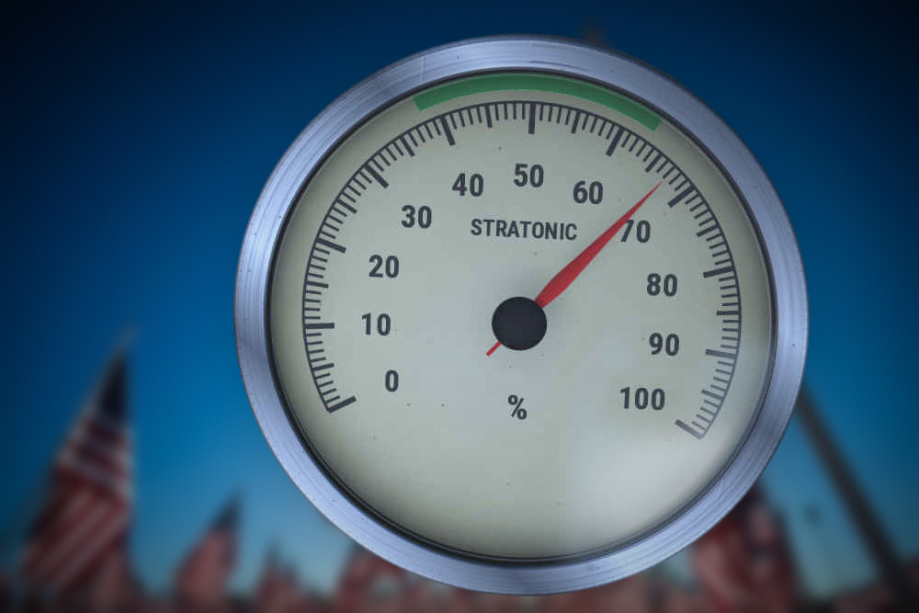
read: 67 %
